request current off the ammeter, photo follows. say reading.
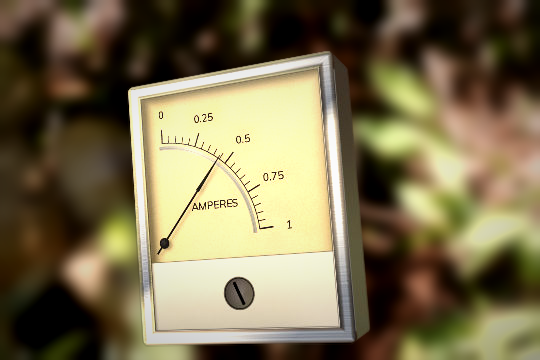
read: 0.45 A
